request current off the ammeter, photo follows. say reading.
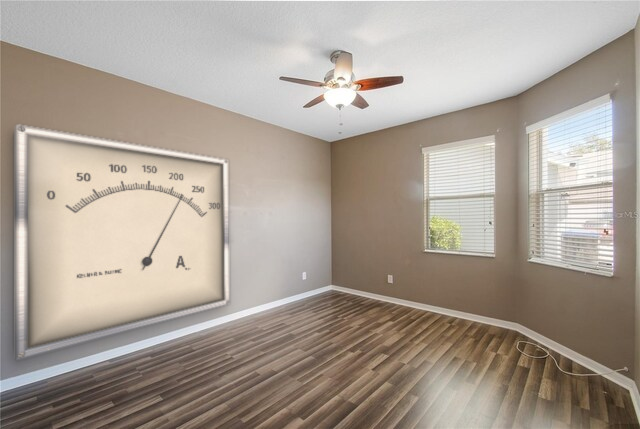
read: 225 A
